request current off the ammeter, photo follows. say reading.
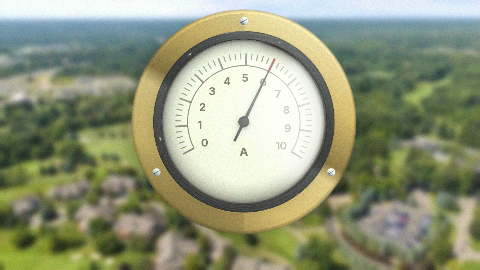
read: 6 A
